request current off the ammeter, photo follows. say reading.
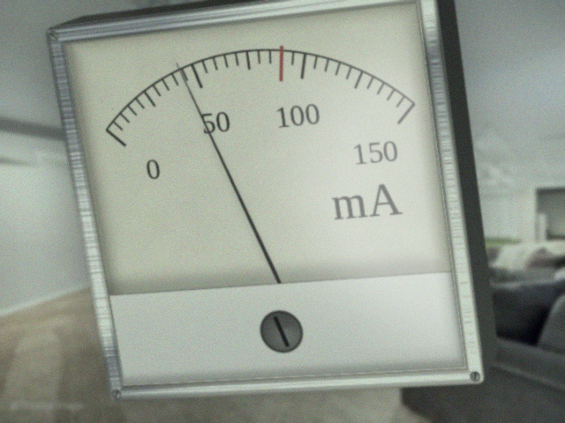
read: 45 mA
